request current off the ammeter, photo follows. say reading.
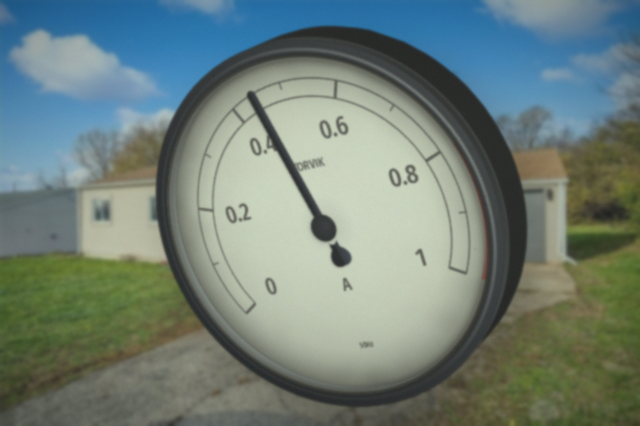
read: 0.45 A
